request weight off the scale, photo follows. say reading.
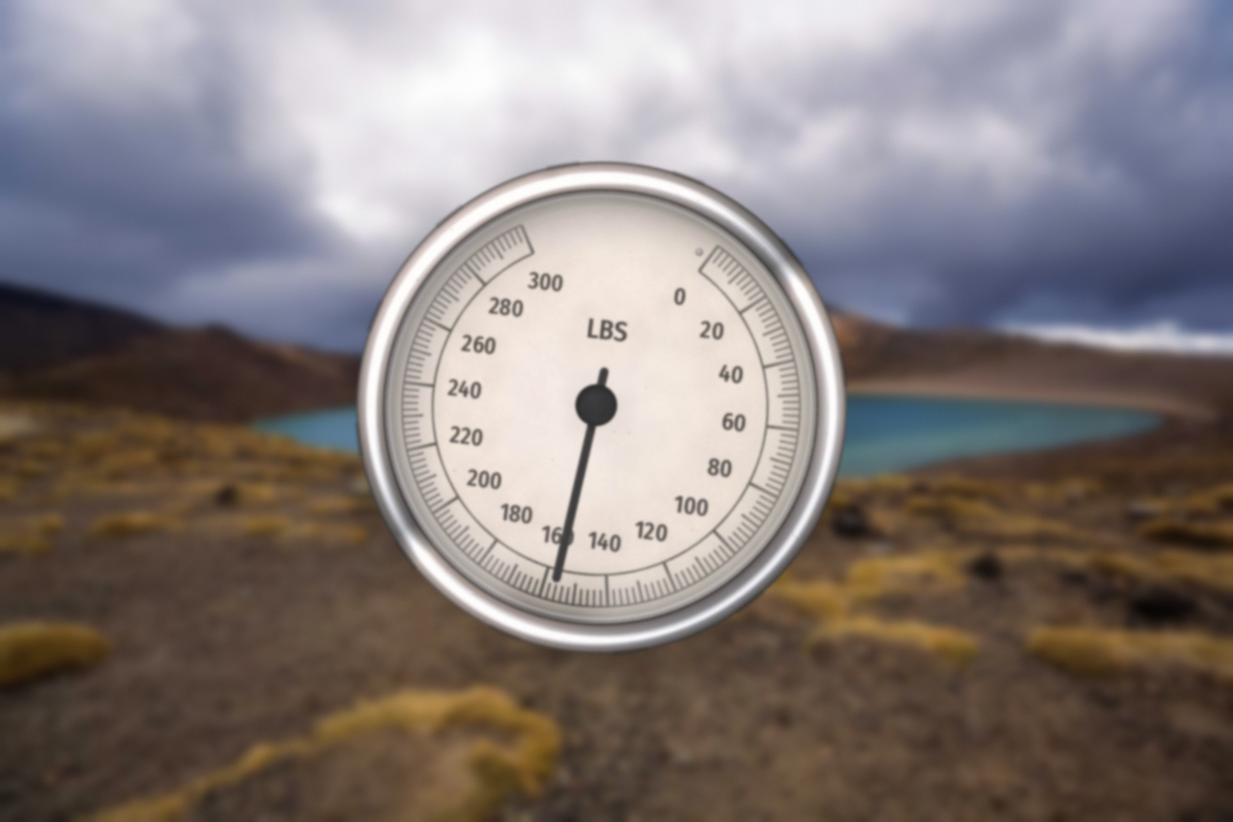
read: 156 lb
